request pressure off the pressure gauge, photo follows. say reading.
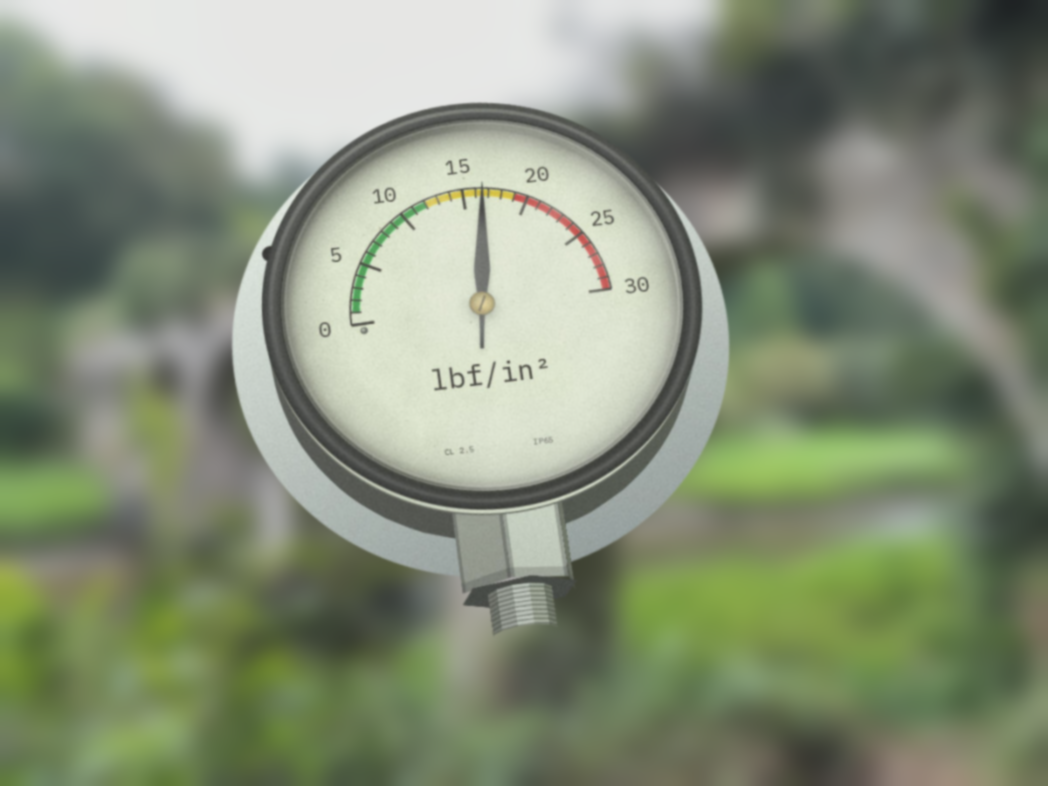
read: 16.5 psi
